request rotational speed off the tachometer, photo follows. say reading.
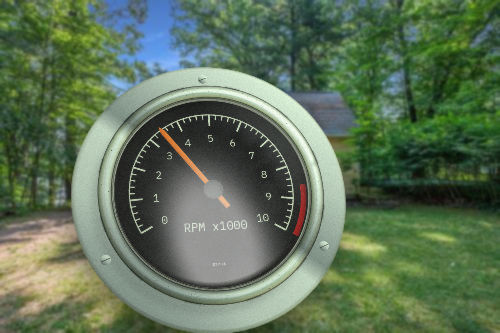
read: 3400 rpm
